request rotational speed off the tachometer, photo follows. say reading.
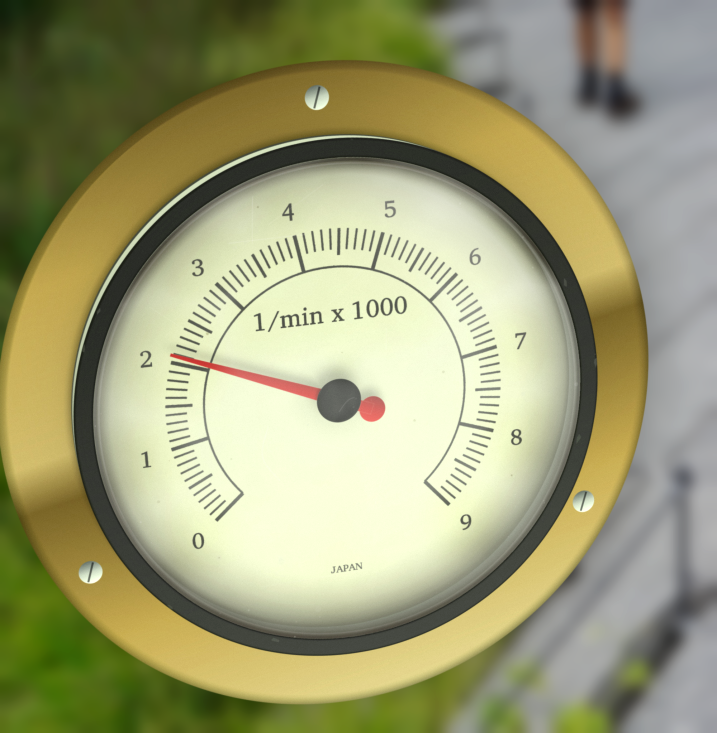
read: 2100 rpm
